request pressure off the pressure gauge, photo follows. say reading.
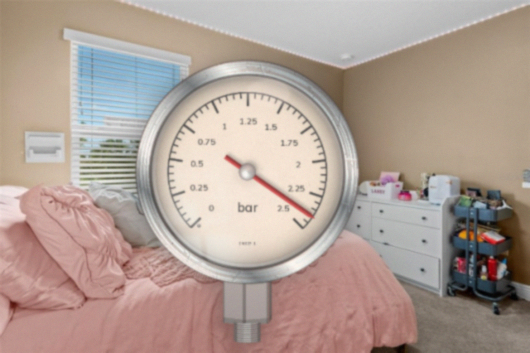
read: 2.4 bar
